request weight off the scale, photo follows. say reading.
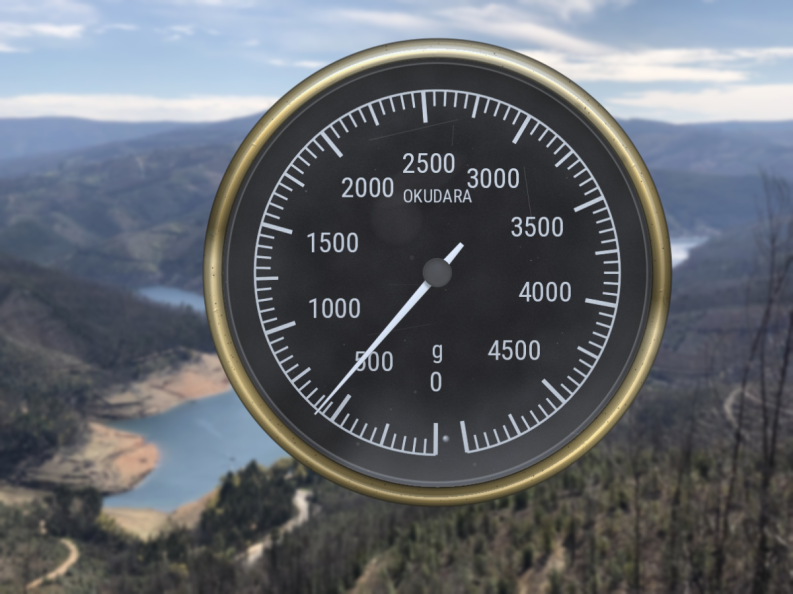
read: 575 g
